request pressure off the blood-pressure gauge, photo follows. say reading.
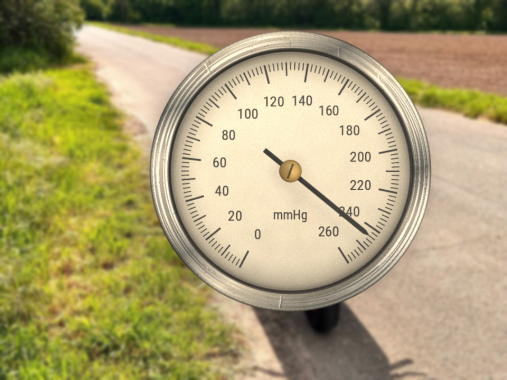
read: 244 mmHg
